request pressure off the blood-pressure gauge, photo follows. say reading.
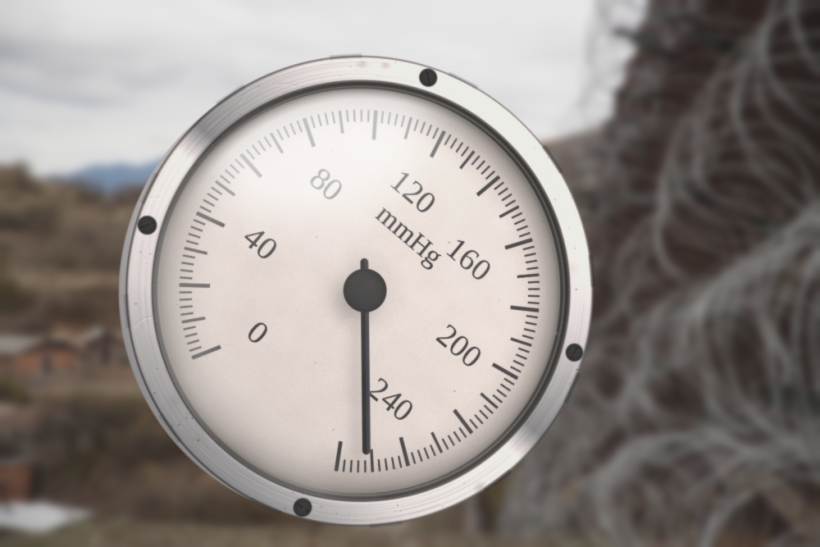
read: 252 mmHg
